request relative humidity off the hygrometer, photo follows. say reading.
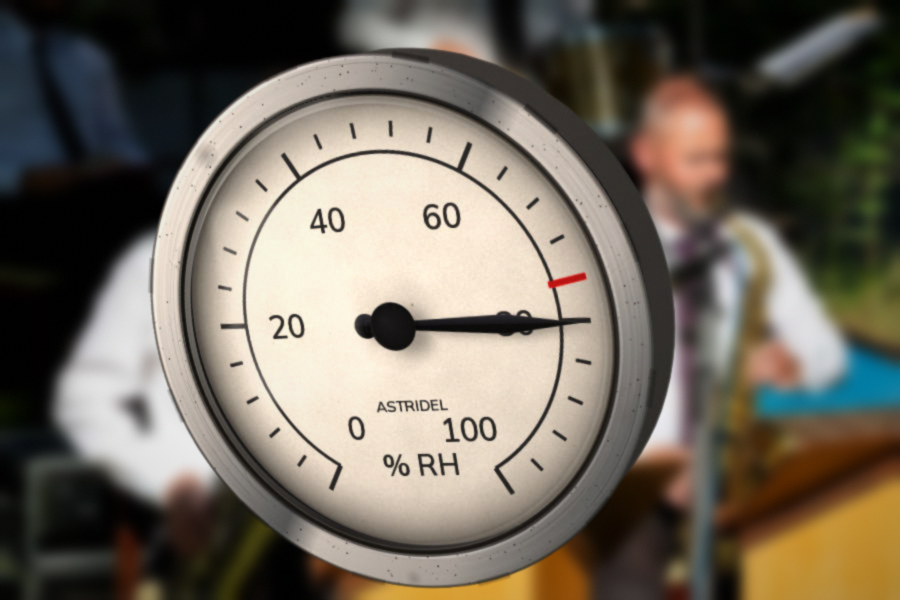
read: 80 %
